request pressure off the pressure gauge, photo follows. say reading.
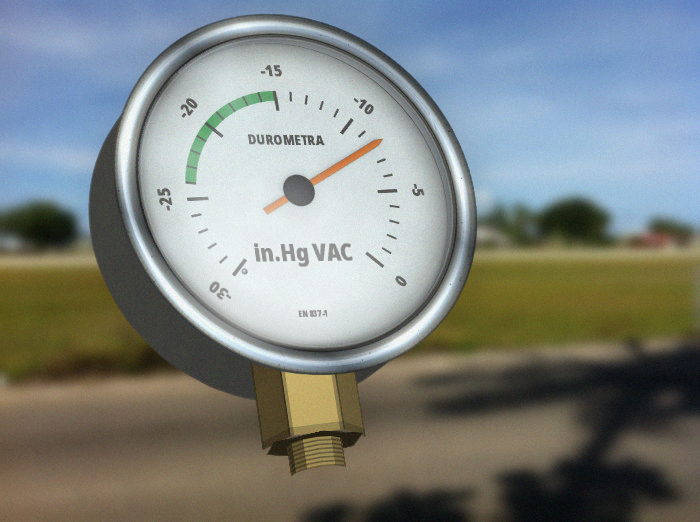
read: -8 inHg
